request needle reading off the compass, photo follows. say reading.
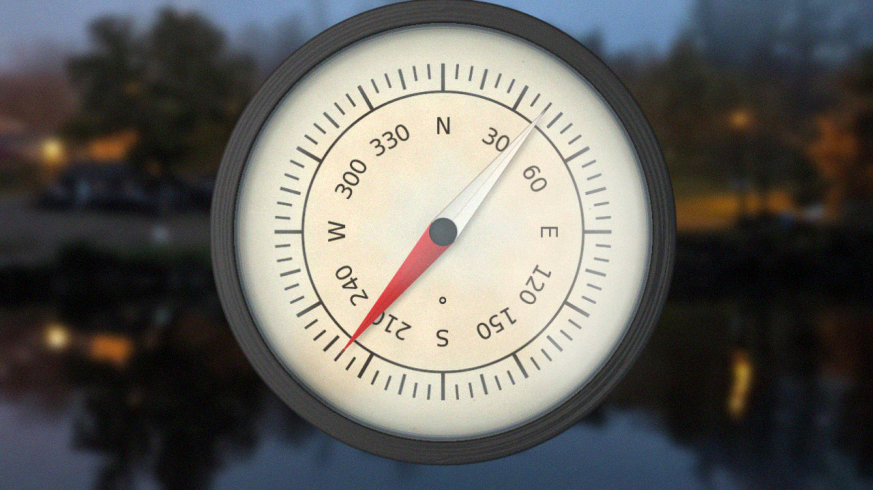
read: 220 °
